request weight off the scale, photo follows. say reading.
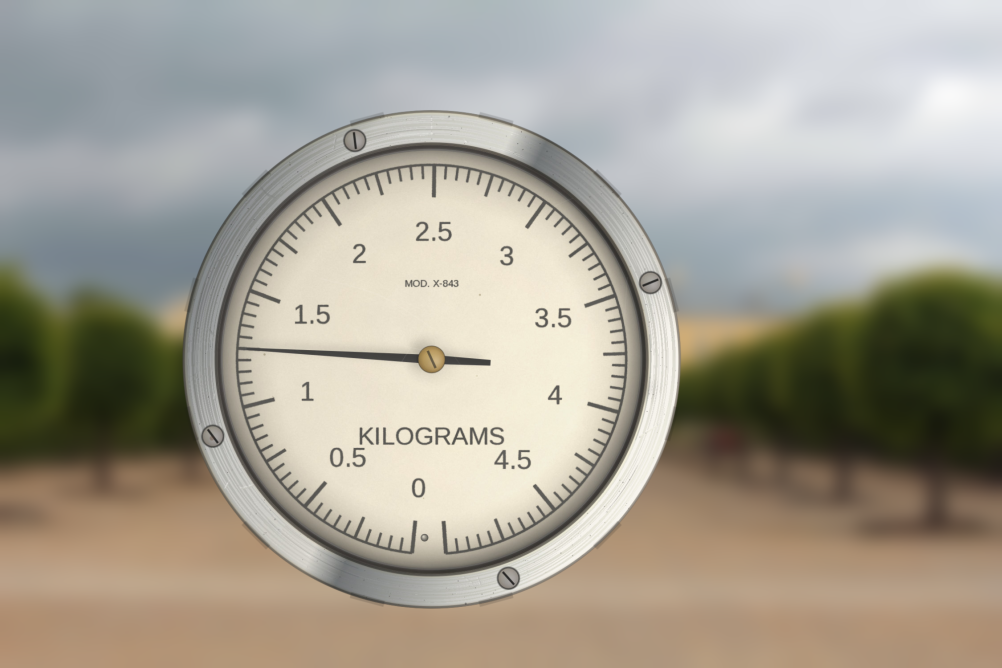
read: 1.25 kg
